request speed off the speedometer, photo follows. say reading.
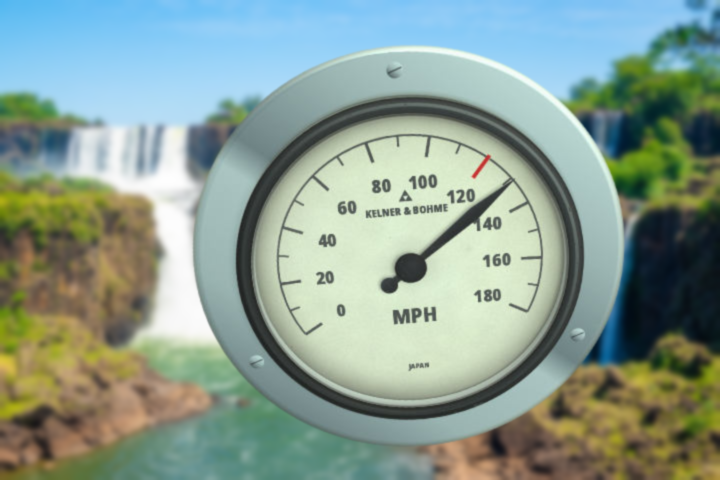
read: 130 mph
